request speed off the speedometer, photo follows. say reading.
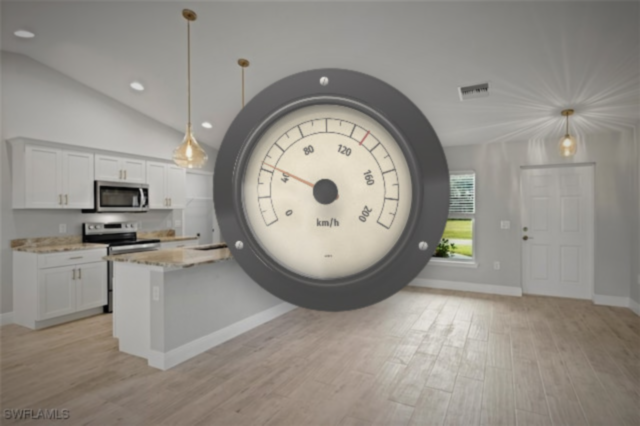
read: 45 km/h
